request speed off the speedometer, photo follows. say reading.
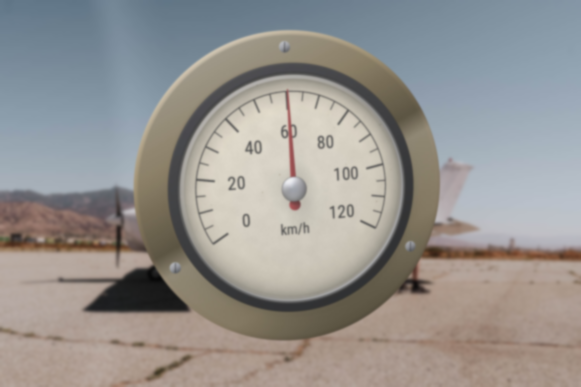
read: 60 km/h
